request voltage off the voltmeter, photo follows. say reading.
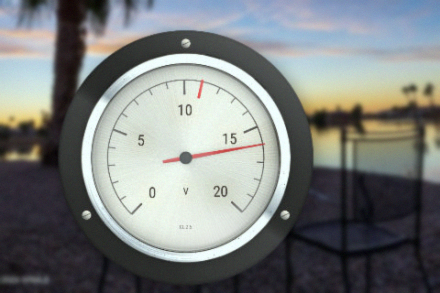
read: 16 V
